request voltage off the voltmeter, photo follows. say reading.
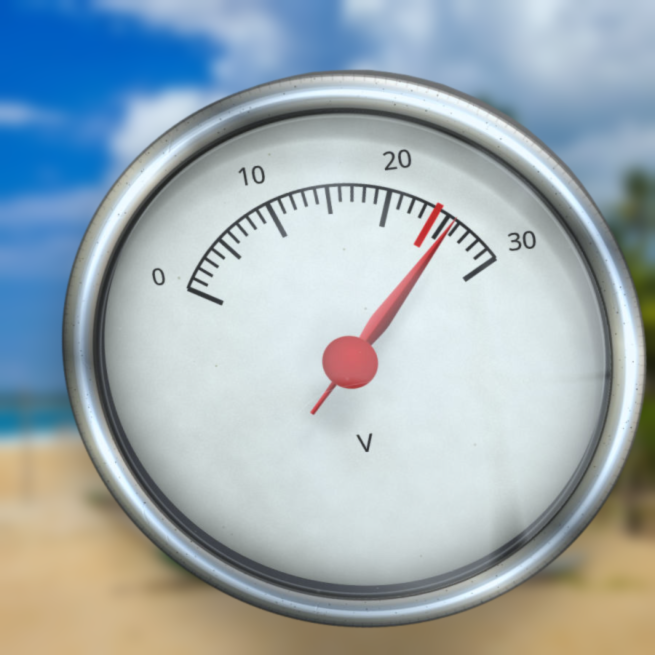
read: 25.5 V
